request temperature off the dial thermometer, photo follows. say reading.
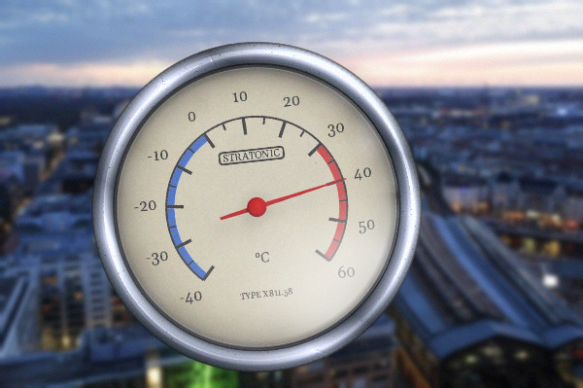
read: 40 °C
